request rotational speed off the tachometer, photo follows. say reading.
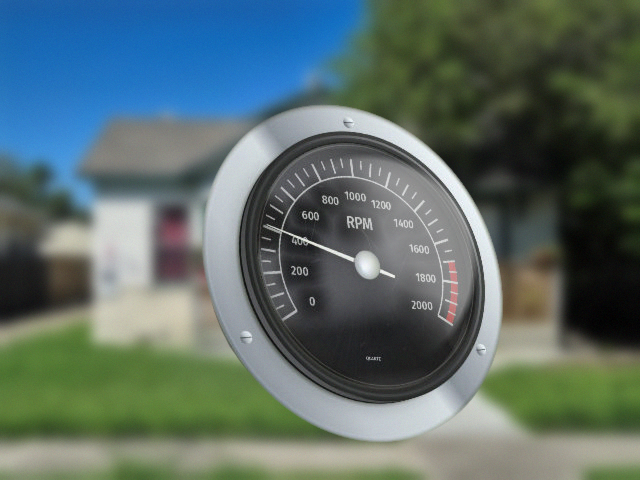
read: 400 rpm
